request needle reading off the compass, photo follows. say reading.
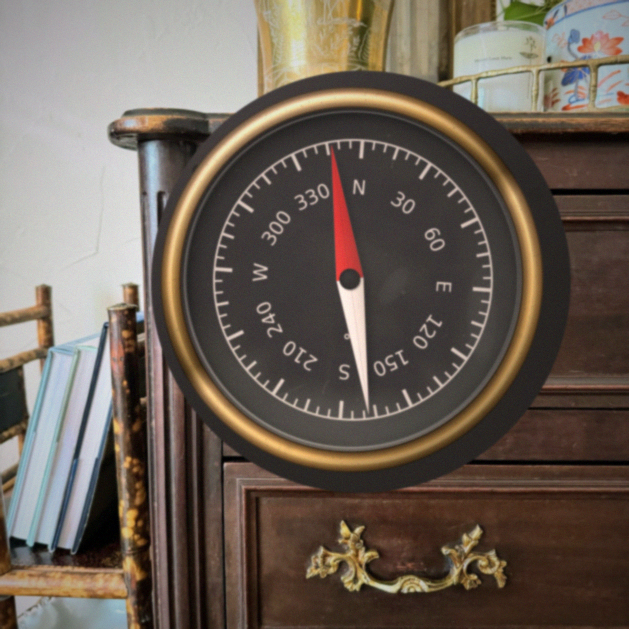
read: 347.5 °
